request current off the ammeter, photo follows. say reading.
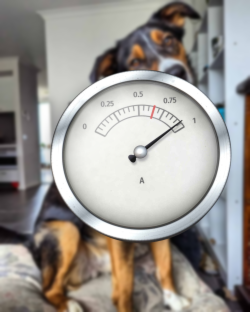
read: 0.95 A
